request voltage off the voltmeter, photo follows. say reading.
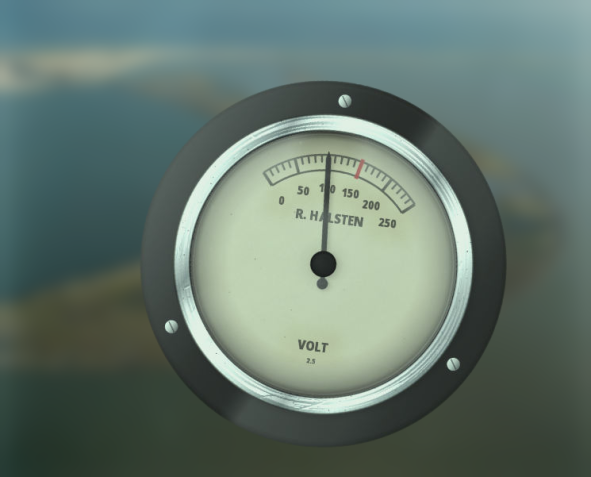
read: 100 V
